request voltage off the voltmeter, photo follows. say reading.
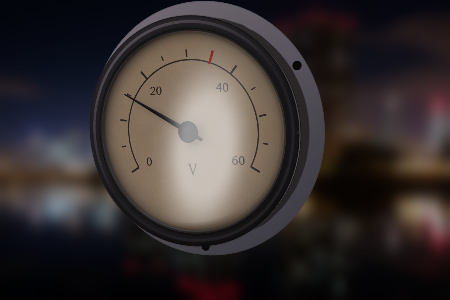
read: 15 V
